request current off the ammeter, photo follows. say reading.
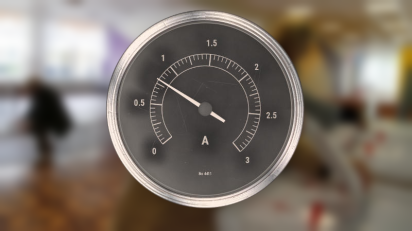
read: 0.8 A
